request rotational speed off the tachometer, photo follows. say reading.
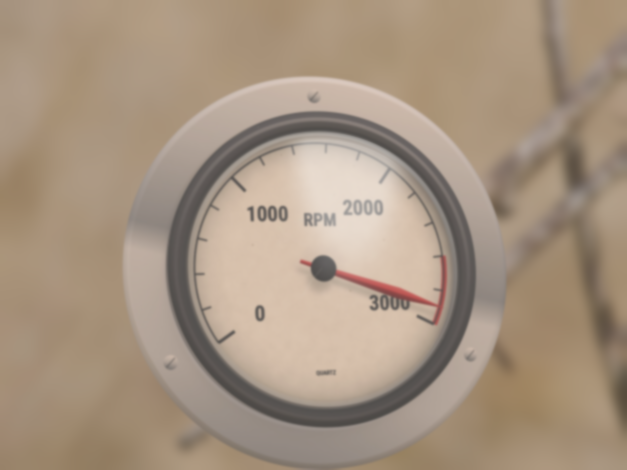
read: 2900 rpm
